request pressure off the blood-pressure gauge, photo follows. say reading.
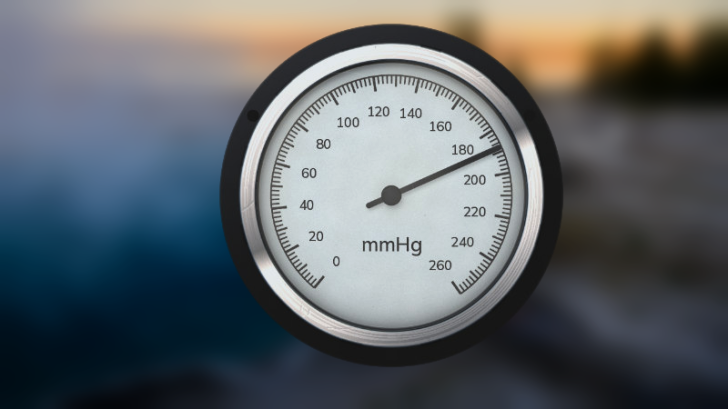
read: 188 mmHg
